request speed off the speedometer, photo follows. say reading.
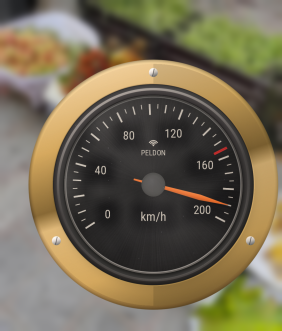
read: 190 km/h
